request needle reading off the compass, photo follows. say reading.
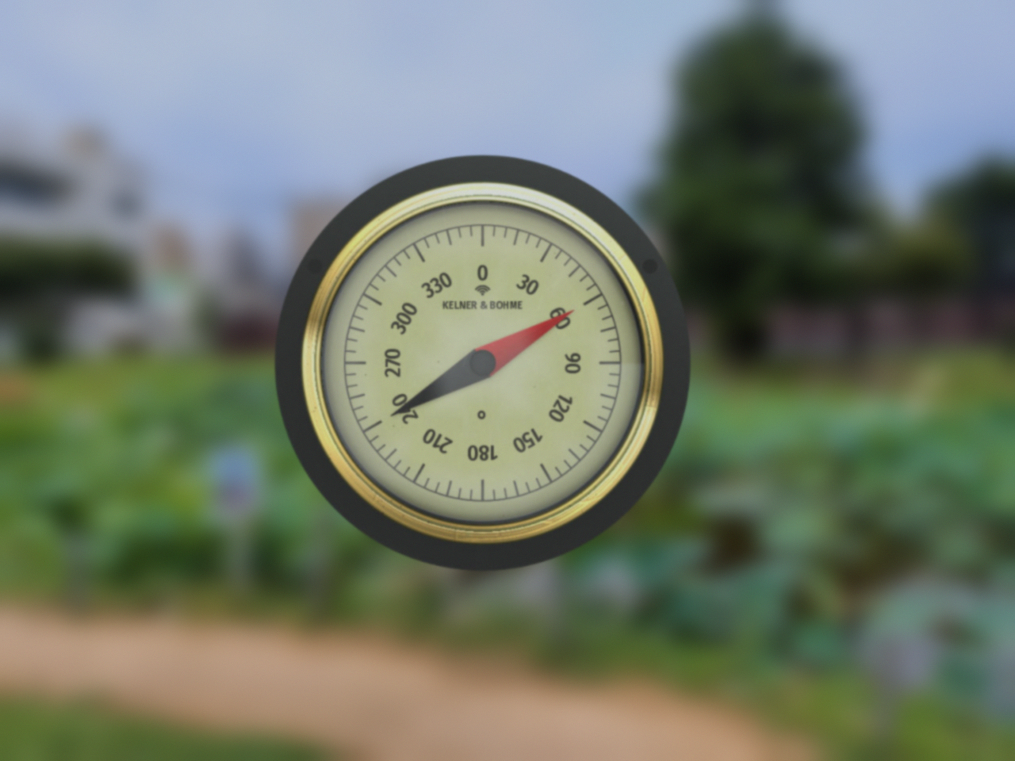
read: 60 °
